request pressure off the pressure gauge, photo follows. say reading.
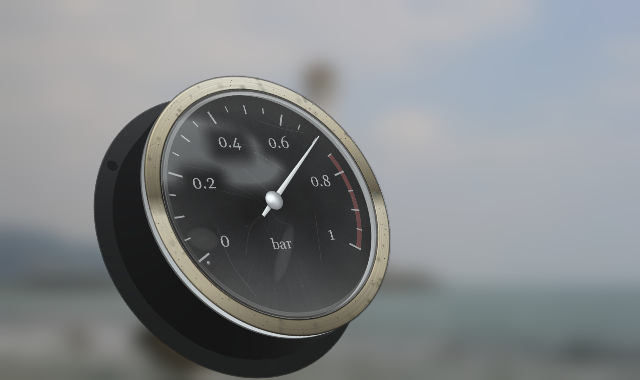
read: 0.7 bar
